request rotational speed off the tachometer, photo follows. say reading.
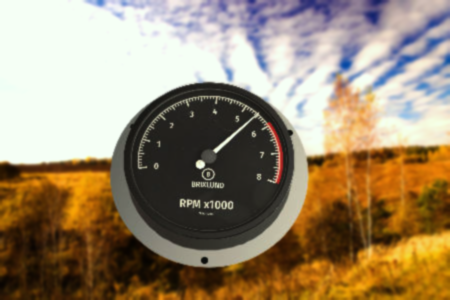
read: 5500 rpm
